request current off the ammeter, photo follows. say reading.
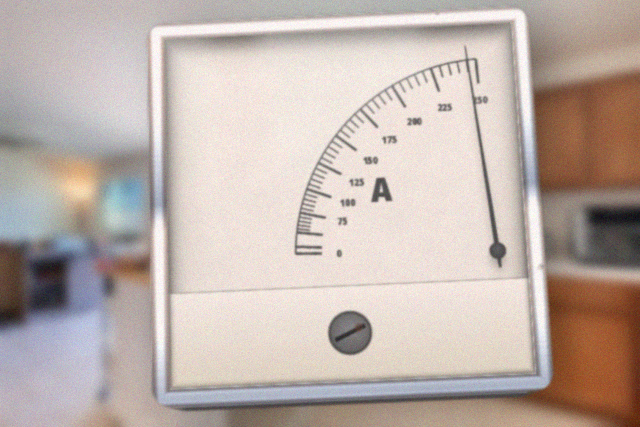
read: 245 A
